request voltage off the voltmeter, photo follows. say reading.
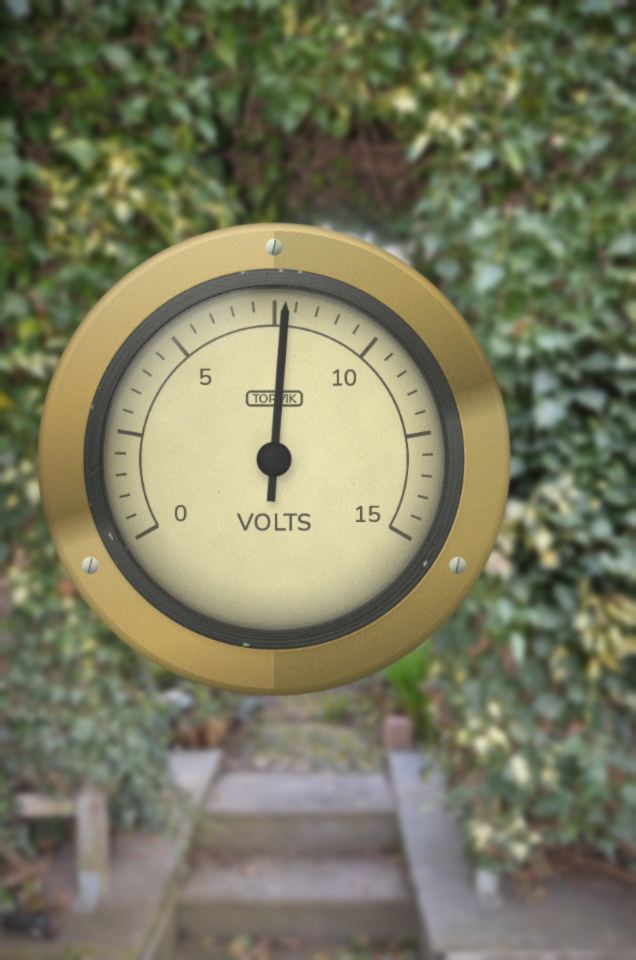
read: 7.75 V
